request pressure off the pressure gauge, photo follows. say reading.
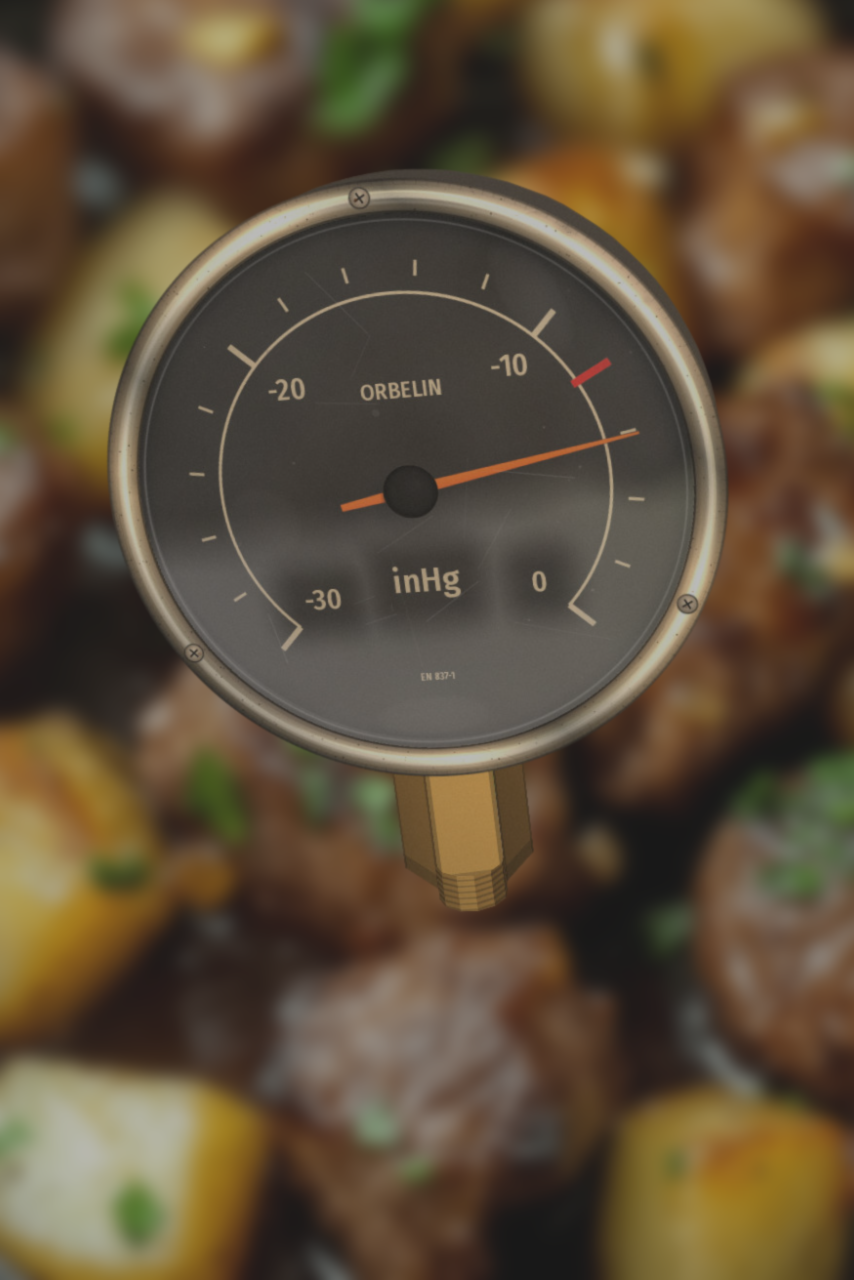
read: -6 inHg
